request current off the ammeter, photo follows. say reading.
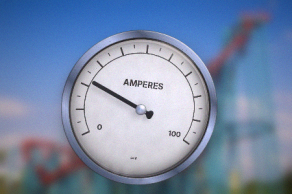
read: 22.5 A
